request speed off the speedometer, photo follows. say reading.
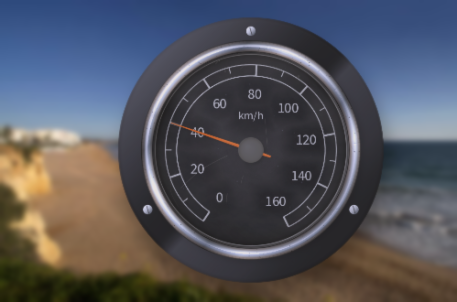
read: 40 km/h
